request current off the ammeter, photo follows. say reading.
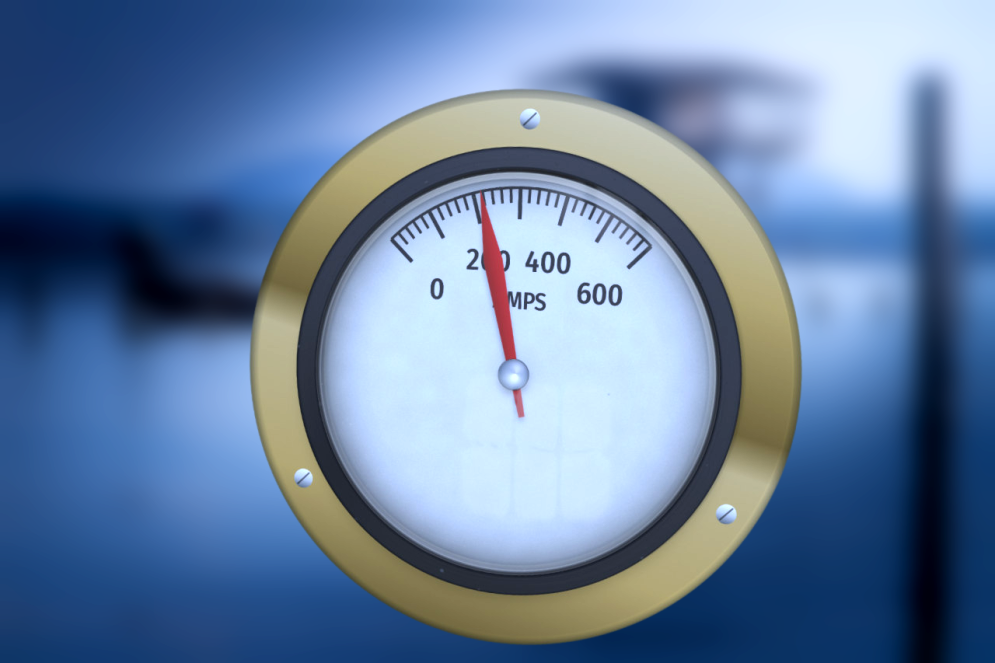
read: 220 A
